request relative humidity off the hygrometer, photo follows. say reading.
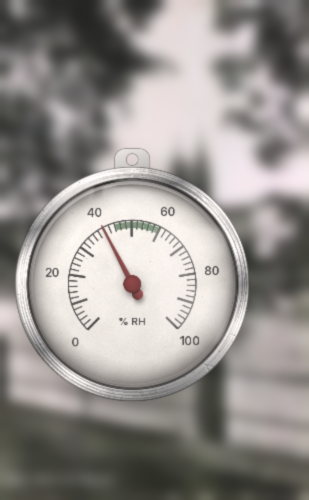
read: 40 %
